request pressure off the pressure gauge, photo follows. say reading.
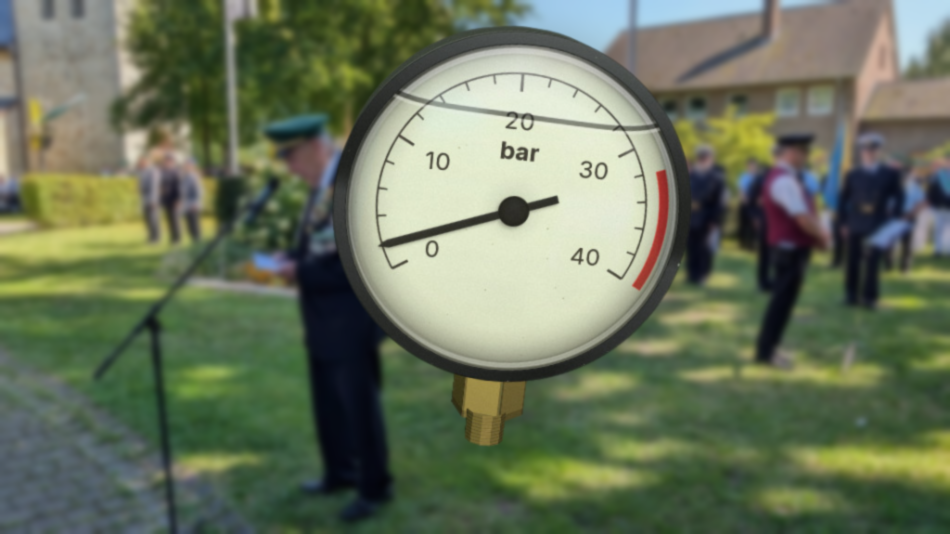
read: 2 bar
